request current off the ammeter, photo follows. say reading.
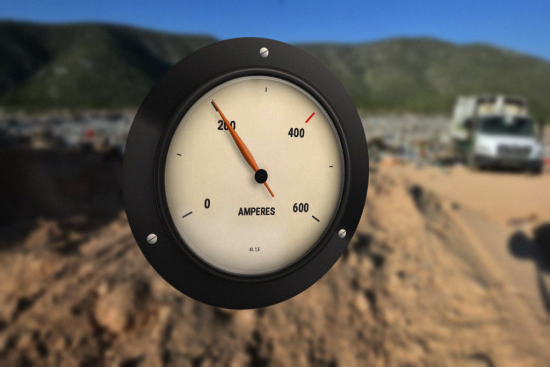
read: 200 A
